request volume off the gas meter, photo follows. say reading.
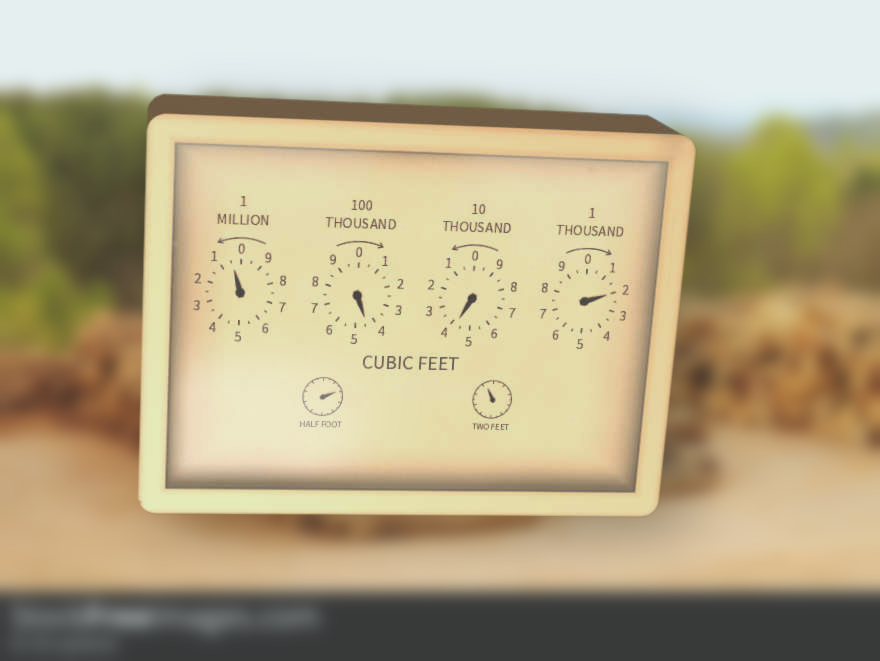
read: 44200 ft³
